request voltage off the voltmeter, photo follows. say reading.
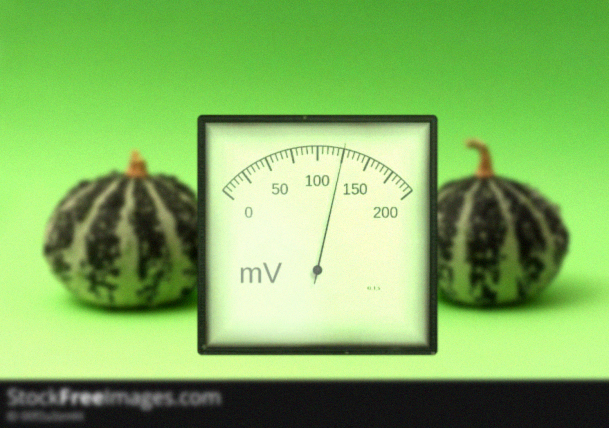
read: 125 mV
